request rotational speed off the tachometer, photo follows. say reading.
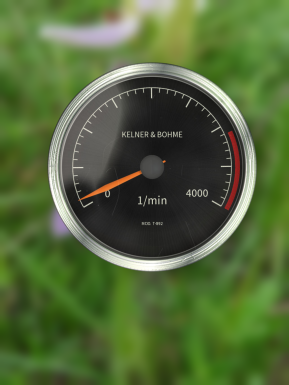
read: 100 rpm
